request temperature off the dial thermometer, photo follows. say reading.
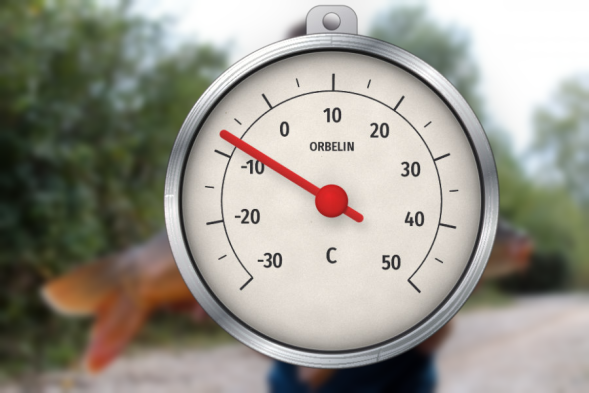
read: -7.5 °C
